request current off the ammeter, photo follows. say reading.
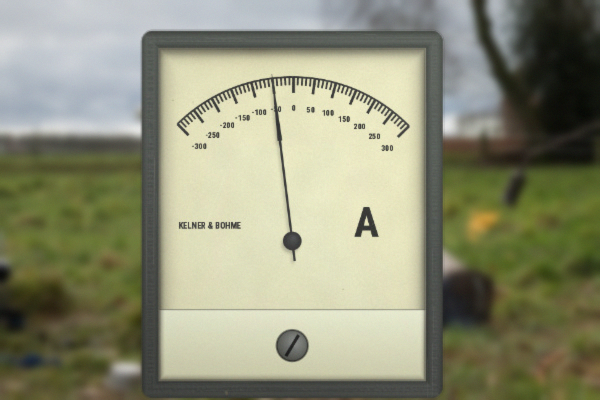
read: -50 A
